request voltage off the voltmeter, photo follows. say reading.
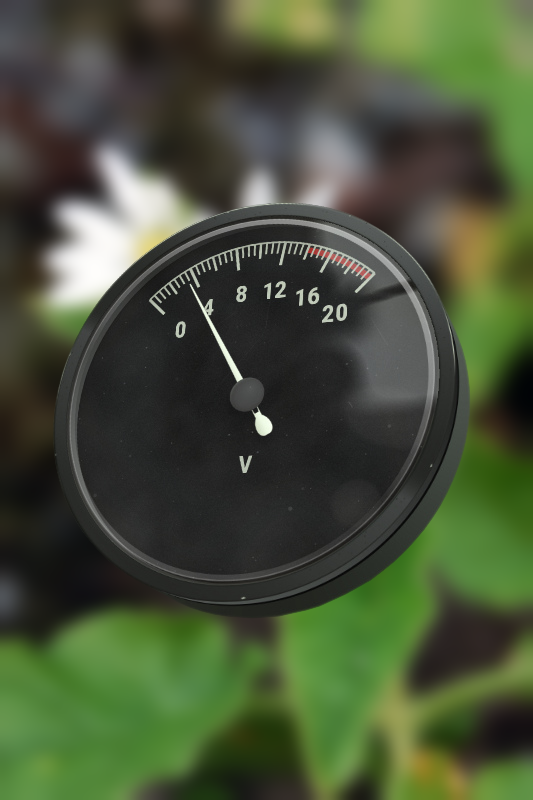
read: 3.5 V
